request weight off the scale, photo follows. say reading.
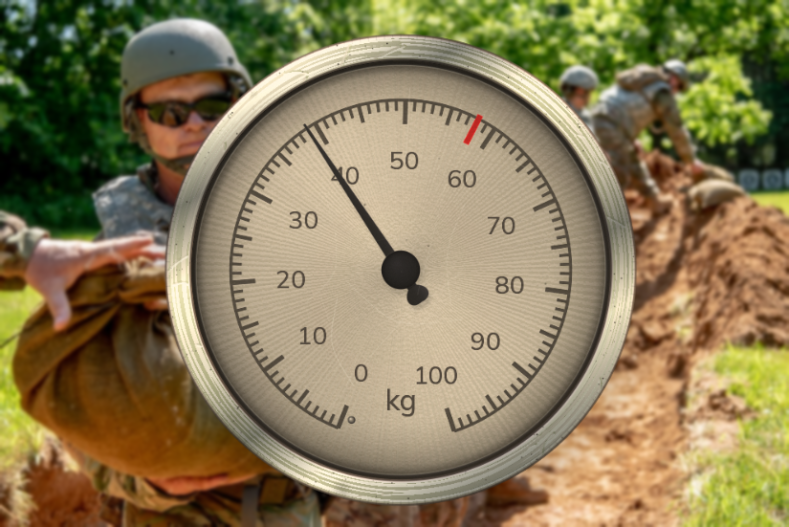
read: 39 kg
